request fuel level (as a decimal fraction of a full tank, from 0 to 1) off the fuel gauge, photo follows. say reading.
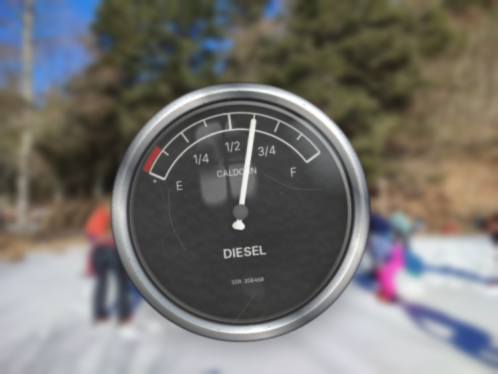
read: 0.625
